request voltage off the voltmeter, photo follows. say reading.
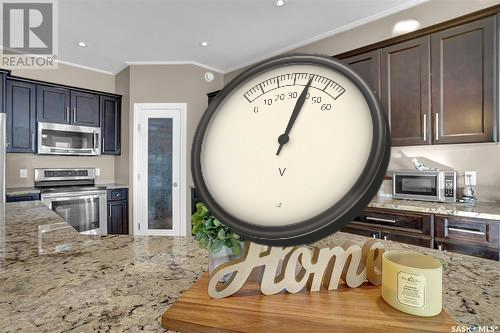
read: 40 V
